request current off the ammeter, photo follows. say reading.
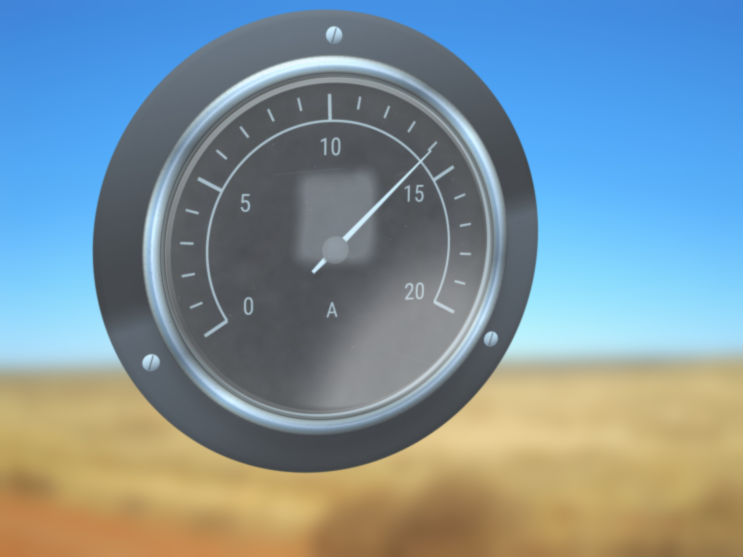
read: 14 A
